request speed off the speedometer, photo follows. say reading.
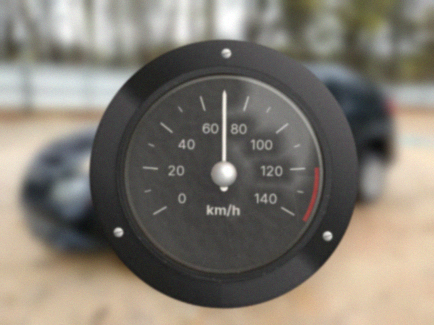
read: 70 km/h
